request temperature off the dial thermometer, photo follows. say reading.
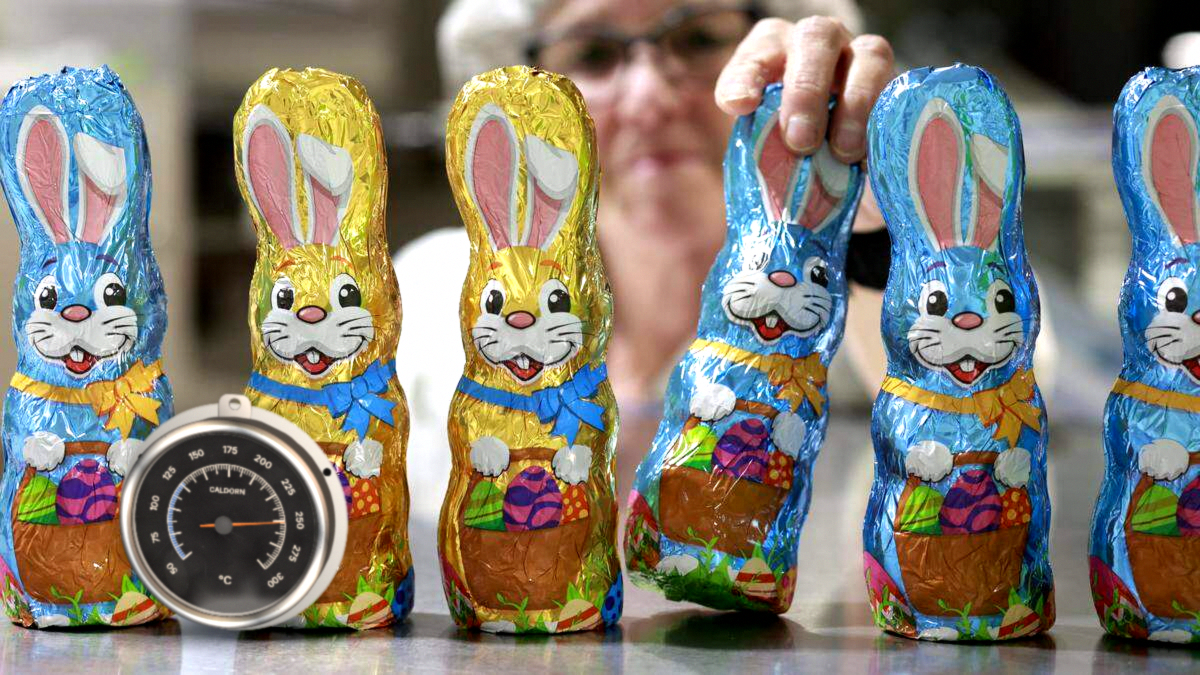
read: 250 °C
